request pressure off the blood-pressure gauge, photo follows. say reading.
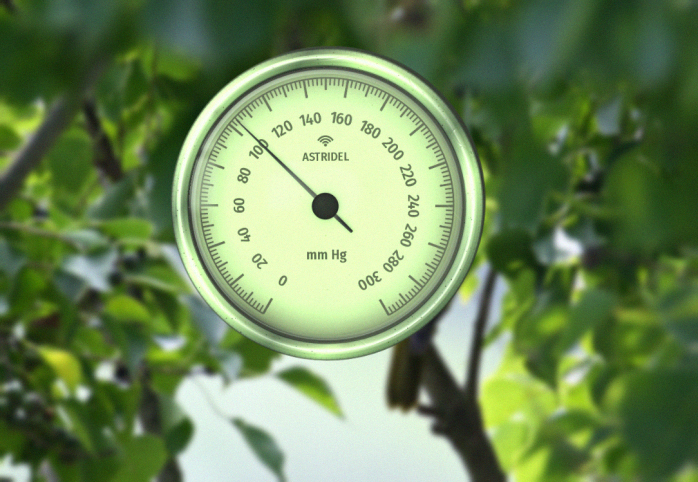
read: 104 mmHg
